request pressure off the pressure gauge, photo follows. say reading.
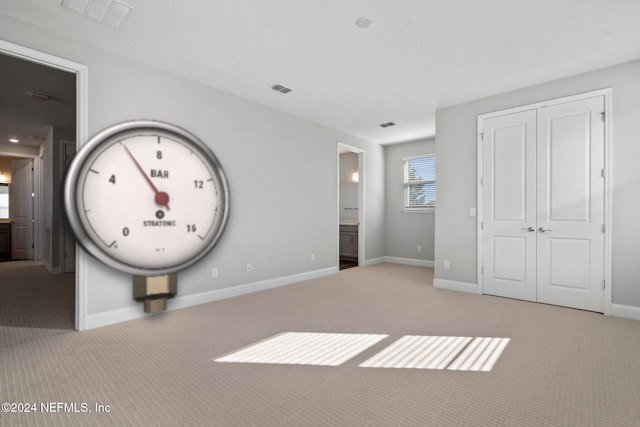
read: 6 bar
